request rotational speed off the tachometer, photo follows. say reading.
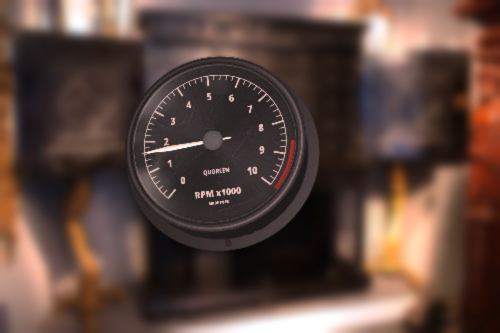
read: 1600 rpm
